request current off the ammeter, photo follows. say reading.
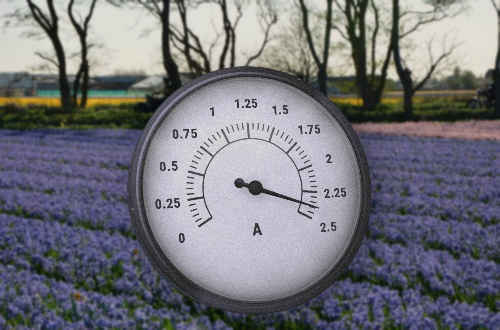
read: 2.4 A
